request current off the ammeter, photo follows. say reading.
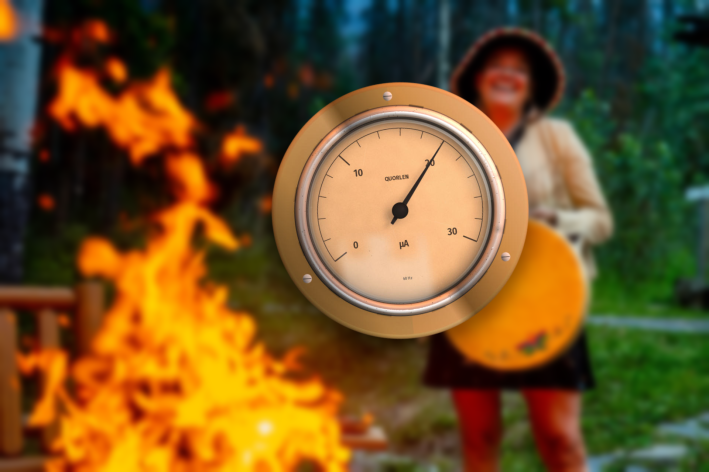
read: 20 µA
